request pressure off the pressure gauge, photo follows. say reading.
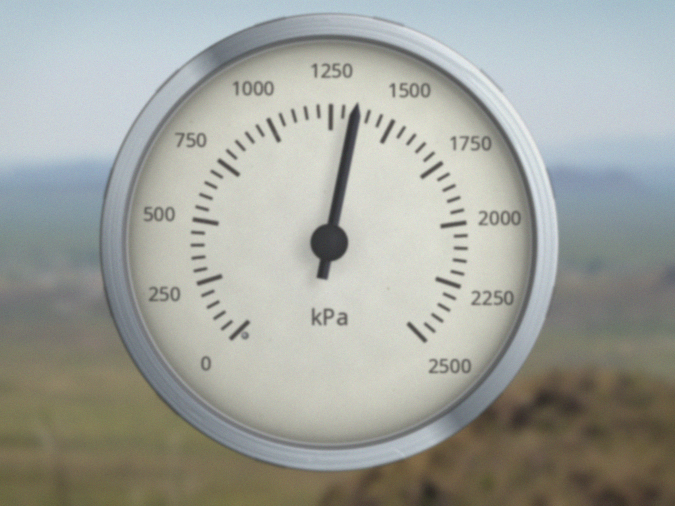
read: 1350 kPa
